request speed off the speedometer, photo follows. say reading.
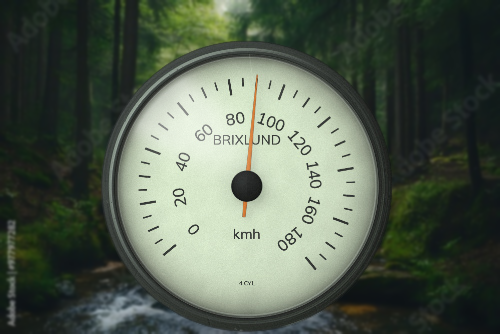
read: 90 km/h
